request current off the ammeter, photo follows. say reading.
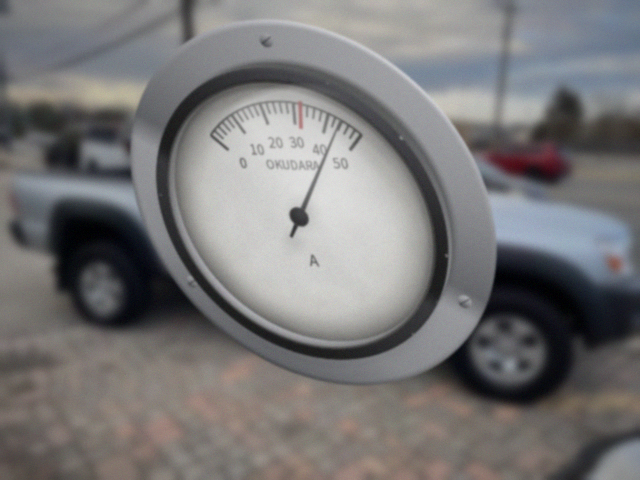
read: 44 A
